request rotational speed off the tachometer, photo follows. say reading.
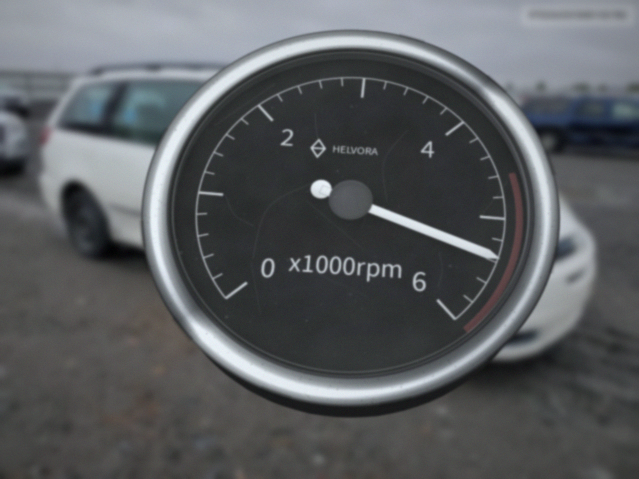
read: 5400 rpm
